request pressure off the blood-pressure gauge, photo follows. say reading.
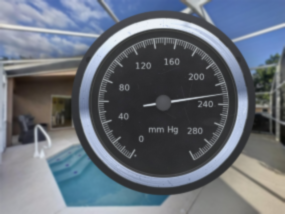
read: 230 mmHg
